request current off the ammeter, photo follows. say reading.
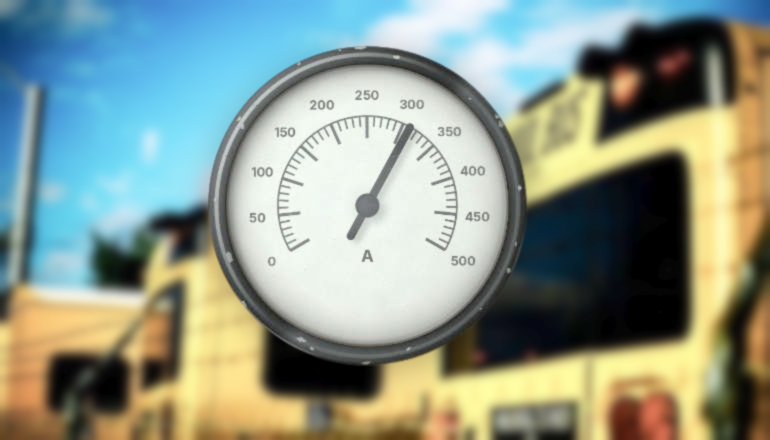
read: 310 A
